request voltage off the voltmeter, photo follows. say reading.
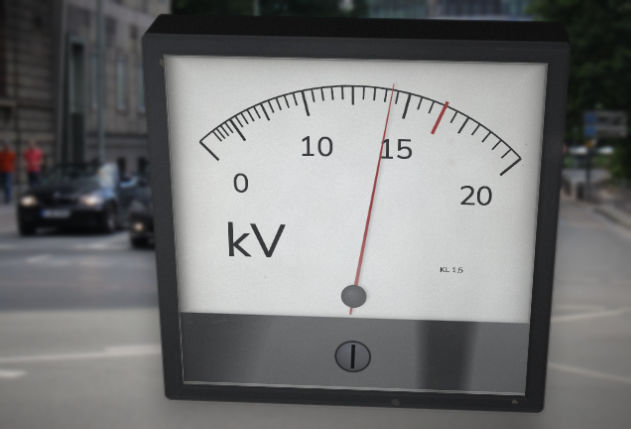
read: 14.25 kV
